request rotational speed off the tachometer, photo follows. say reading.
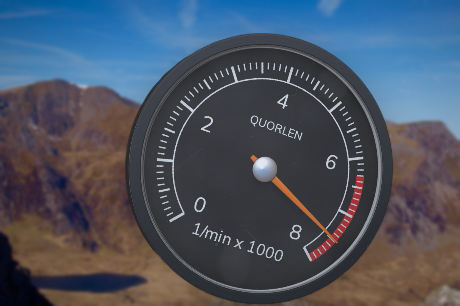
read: 7500 rpm
